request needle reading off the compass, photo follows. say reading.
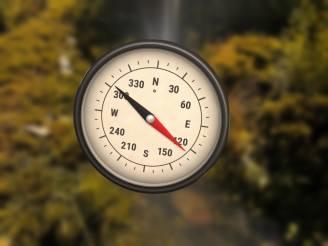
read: 125 °
